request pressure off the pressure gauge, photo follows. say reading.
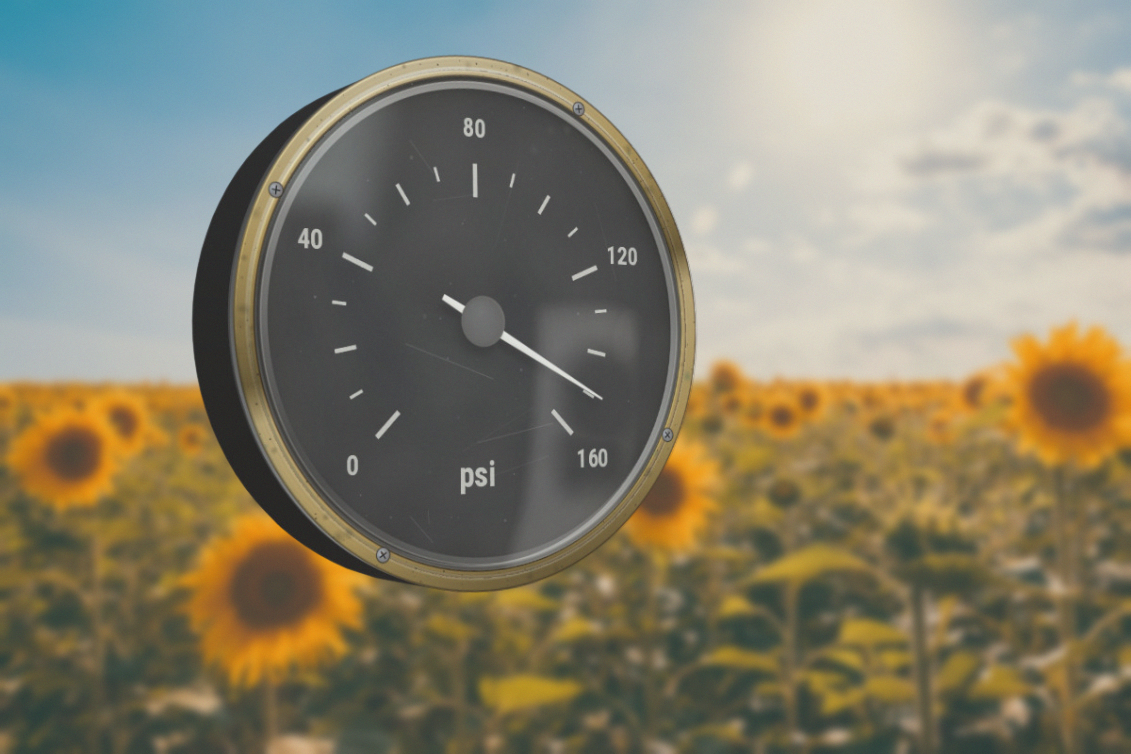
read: 150 psi
